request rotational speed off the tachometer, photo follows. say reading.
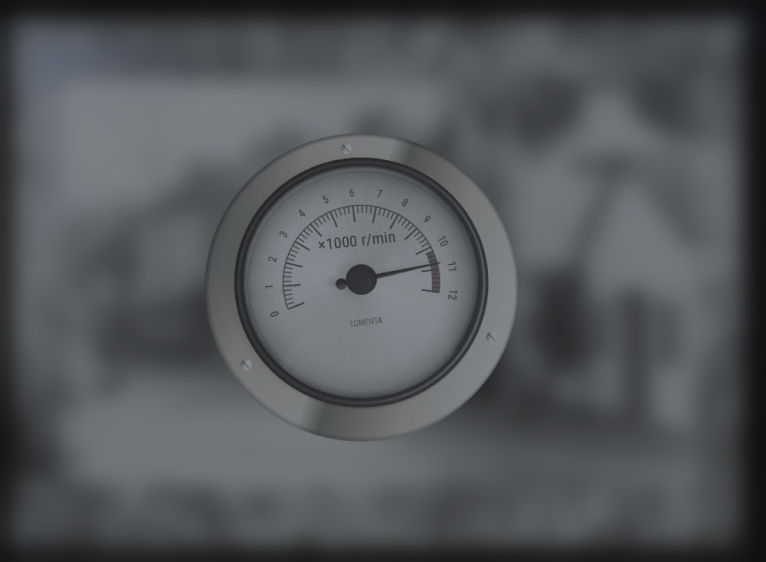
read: 10800 rpm
